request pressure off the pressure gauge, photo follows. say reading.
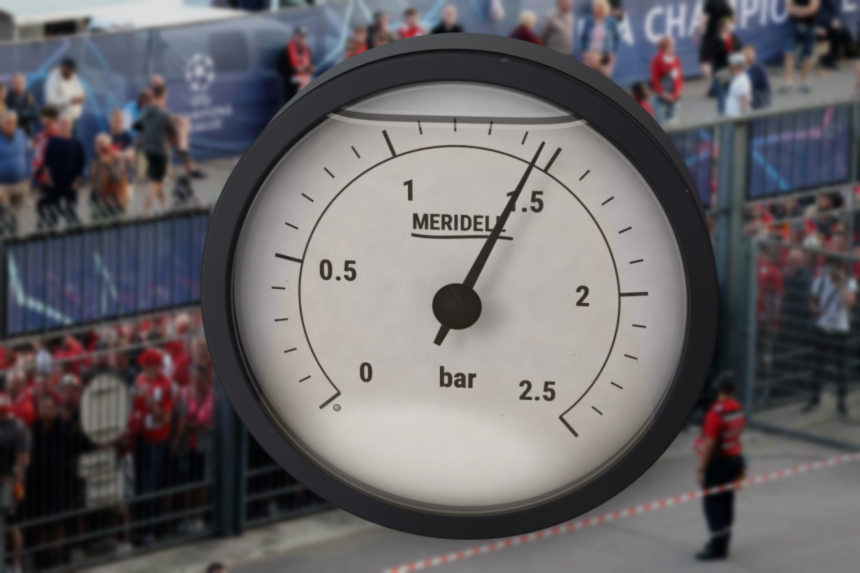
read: 1.45 bar
